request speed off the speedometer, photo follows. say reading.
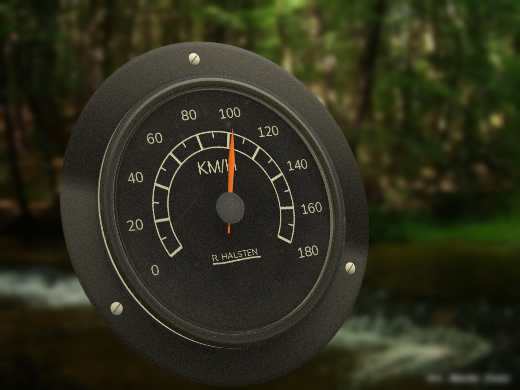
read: 100 km/h
